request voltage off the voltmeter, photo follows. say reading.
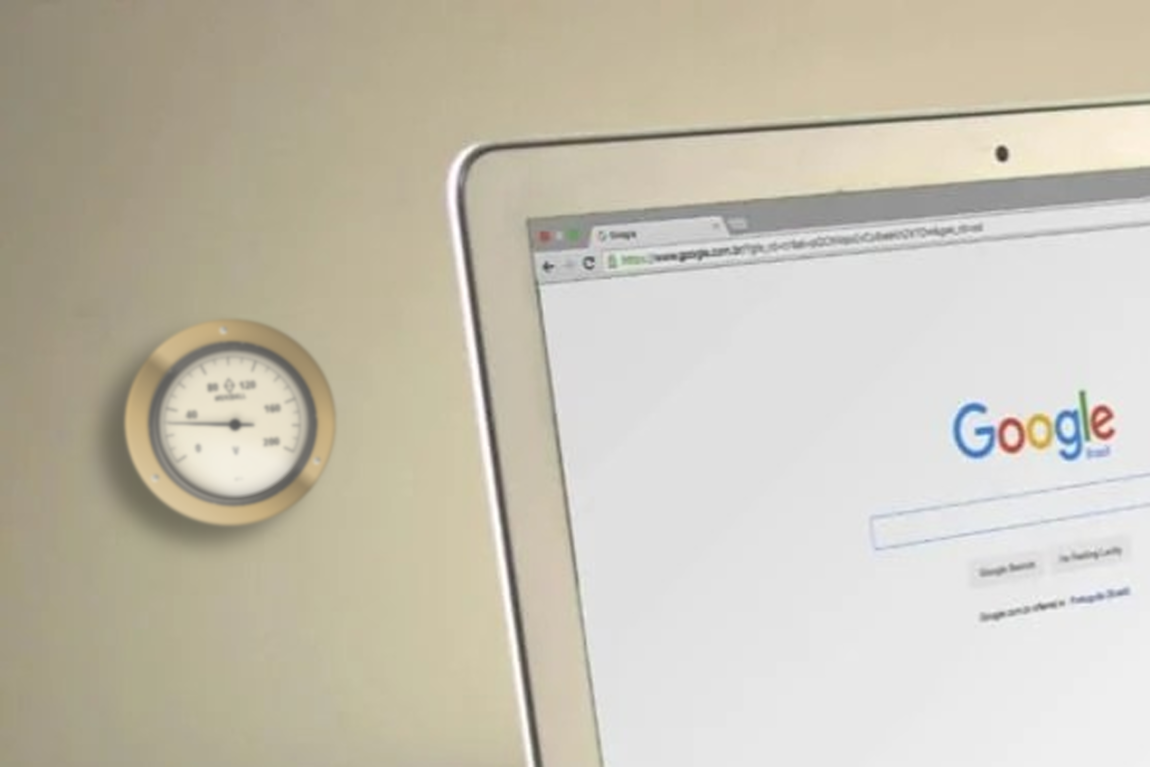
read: 30 V
